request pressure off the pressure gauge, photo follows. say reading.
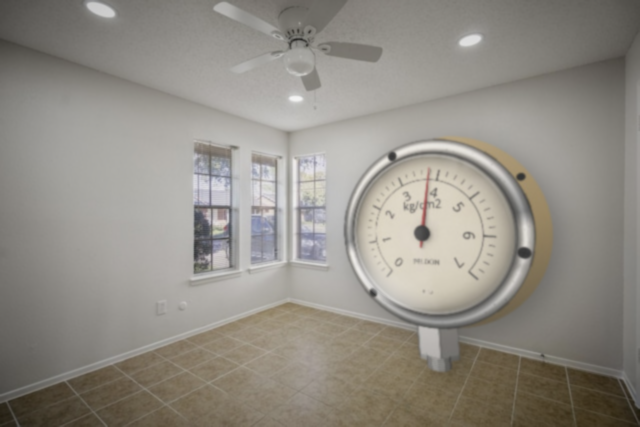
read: 3.8 kg/cm²
